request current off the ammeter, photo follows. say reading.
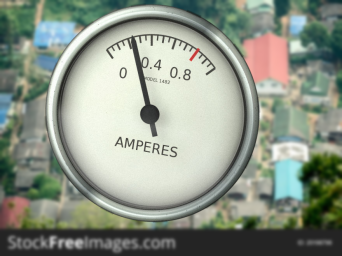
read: 0.25 A
